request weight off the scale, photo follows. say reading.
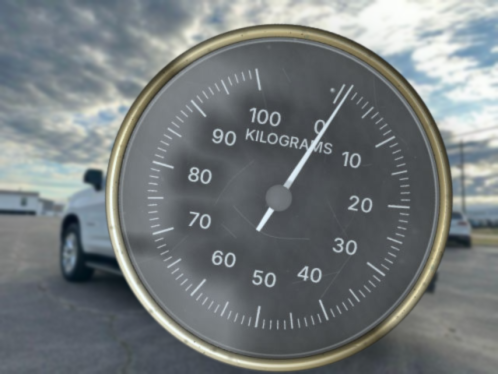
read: 1 kg
